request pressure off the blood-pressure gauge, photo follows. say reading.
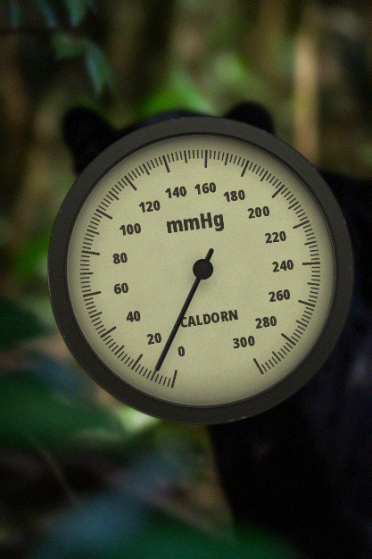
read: 10 mmHg
